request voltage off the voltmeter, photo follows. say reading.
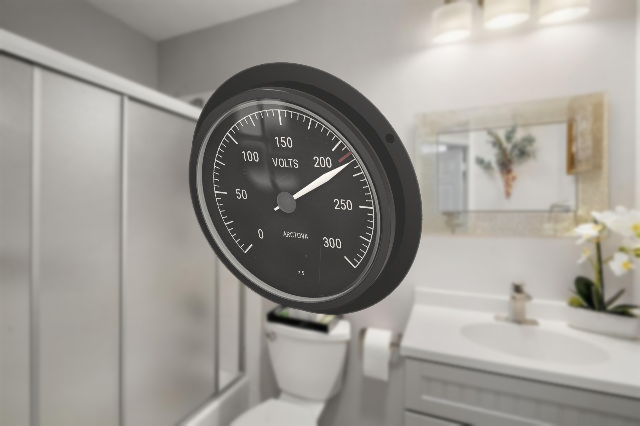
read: 215 V
